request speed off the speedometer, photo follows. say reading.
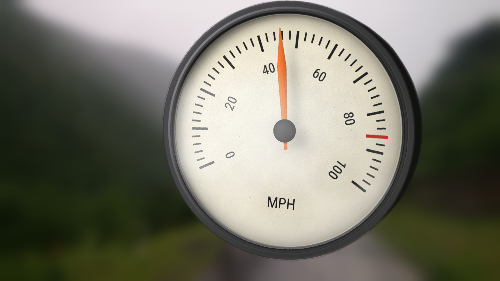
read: 46 mph
